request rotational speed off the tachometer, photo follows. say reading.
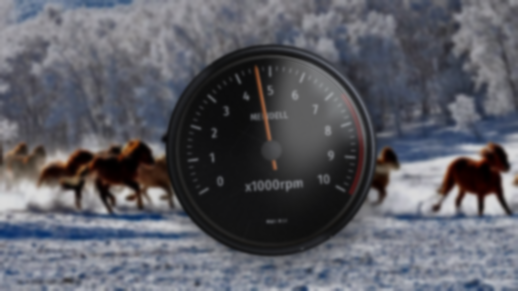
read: 4600 rpm
